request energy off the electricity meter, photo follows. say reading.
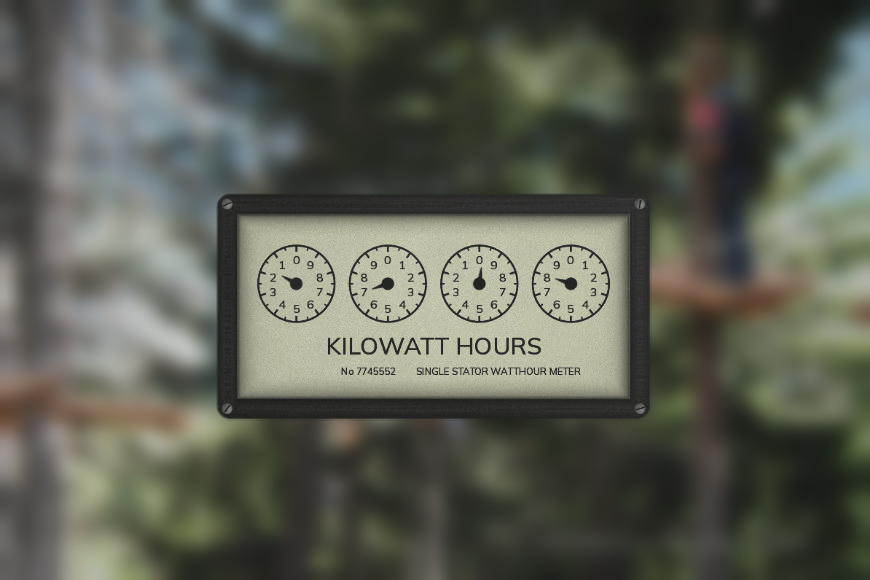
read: 1698 kWh
